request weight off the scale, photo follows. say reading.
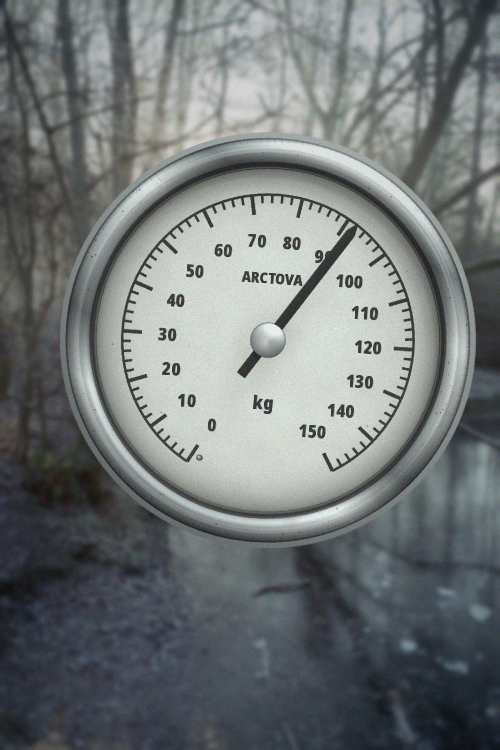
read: 92 kg
